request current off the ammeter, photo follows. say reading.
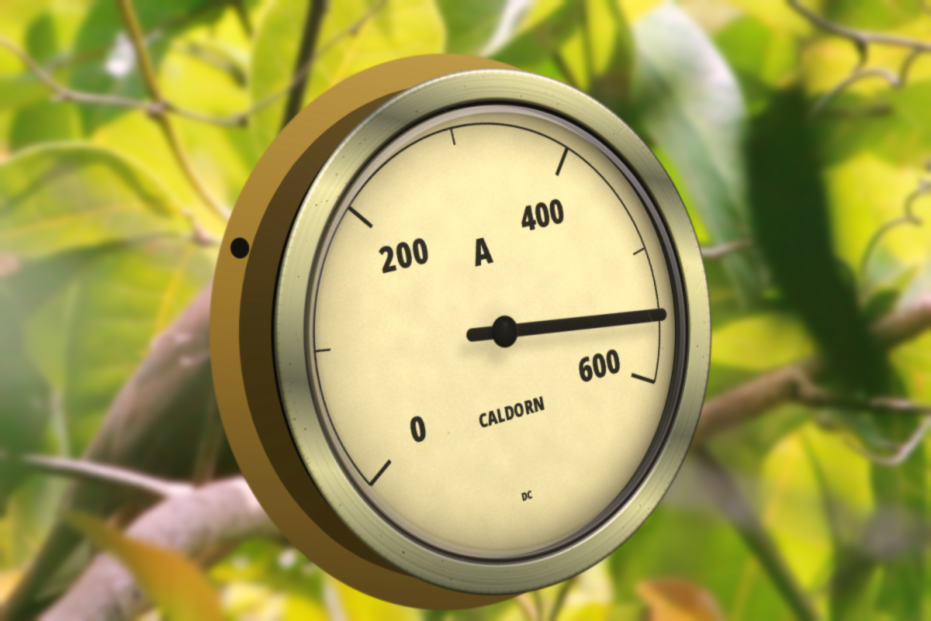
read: 550 A
